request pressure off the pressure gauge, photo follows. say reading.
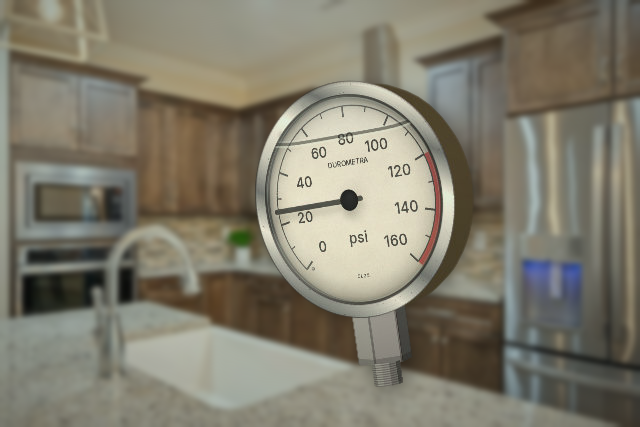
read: 25 psi
